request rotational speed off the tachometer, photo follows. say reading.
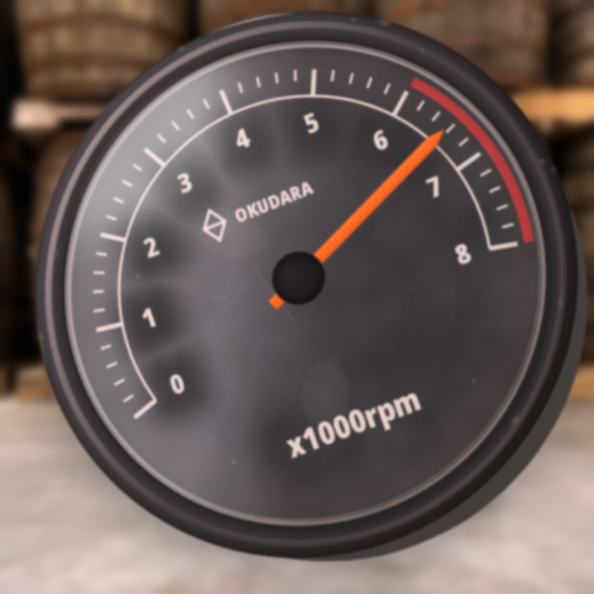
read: 6600 rpm
